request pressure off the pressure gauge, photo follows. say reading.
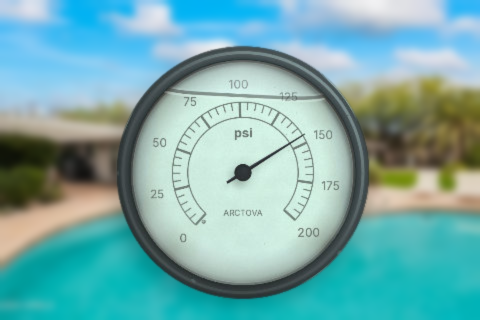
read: 145 psi
